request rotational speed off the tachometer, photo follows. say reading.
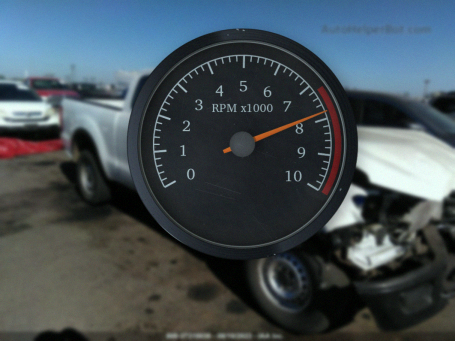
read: 7800 rpm
